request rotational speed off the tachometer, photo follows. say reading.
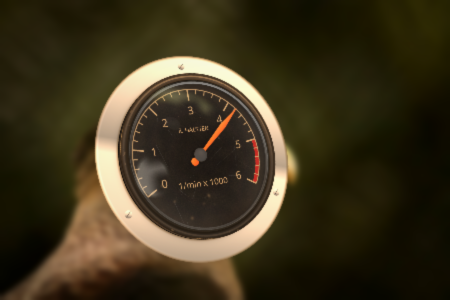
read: 4200 rpm
